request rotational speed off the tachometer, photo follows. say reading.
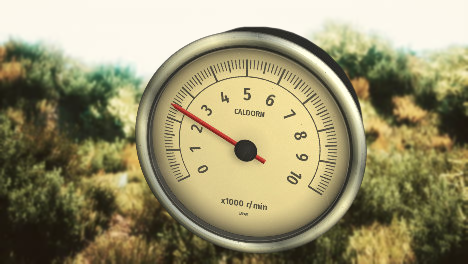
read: 2500 rpm
